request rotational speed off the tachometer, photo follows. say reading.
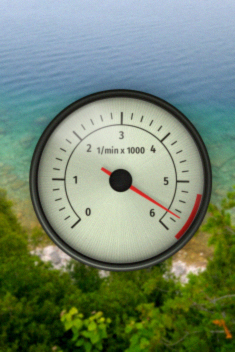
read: 5700 rpm
